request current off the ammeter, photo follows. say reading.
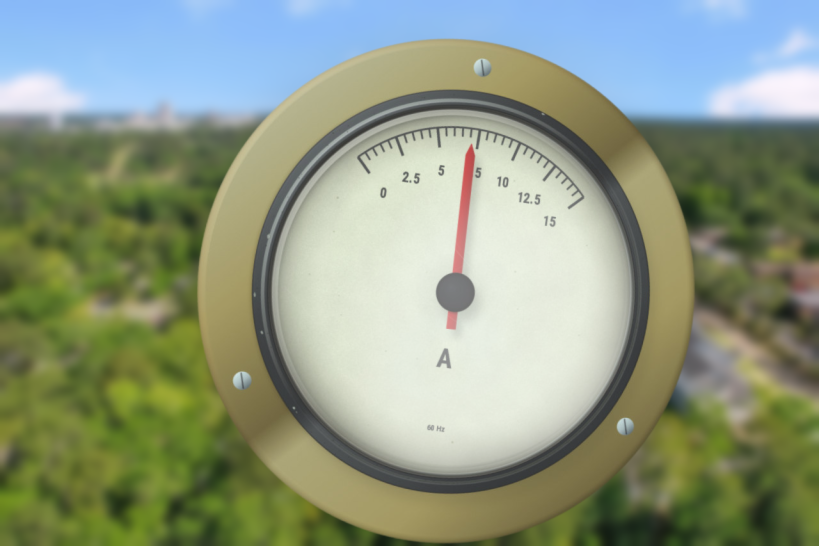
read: 7 A
